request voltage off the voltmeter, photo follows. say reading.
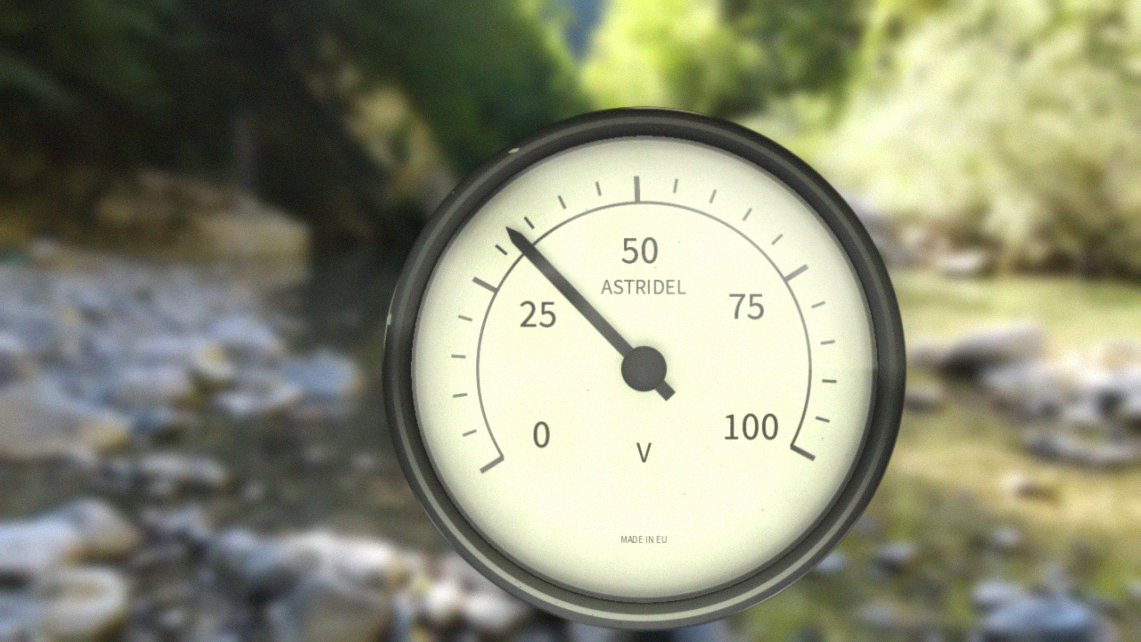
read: 32.5 V
